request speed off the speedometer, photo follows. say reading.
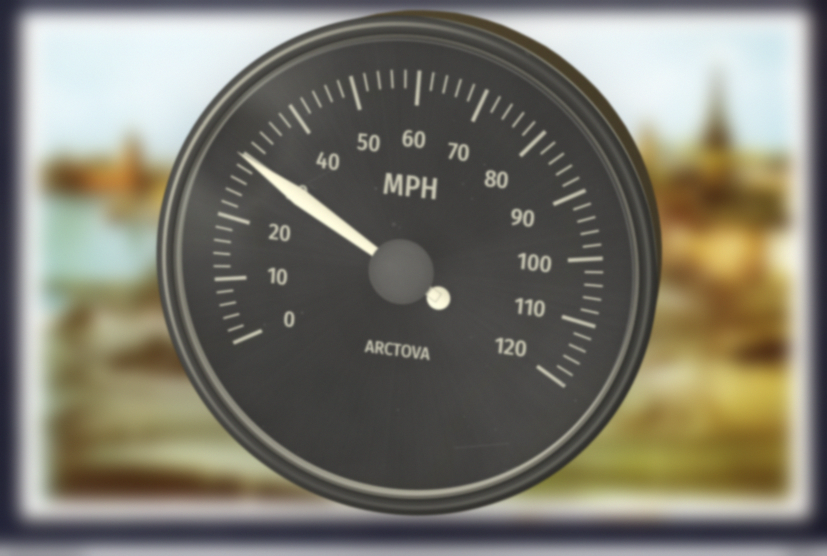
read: 30 mph
